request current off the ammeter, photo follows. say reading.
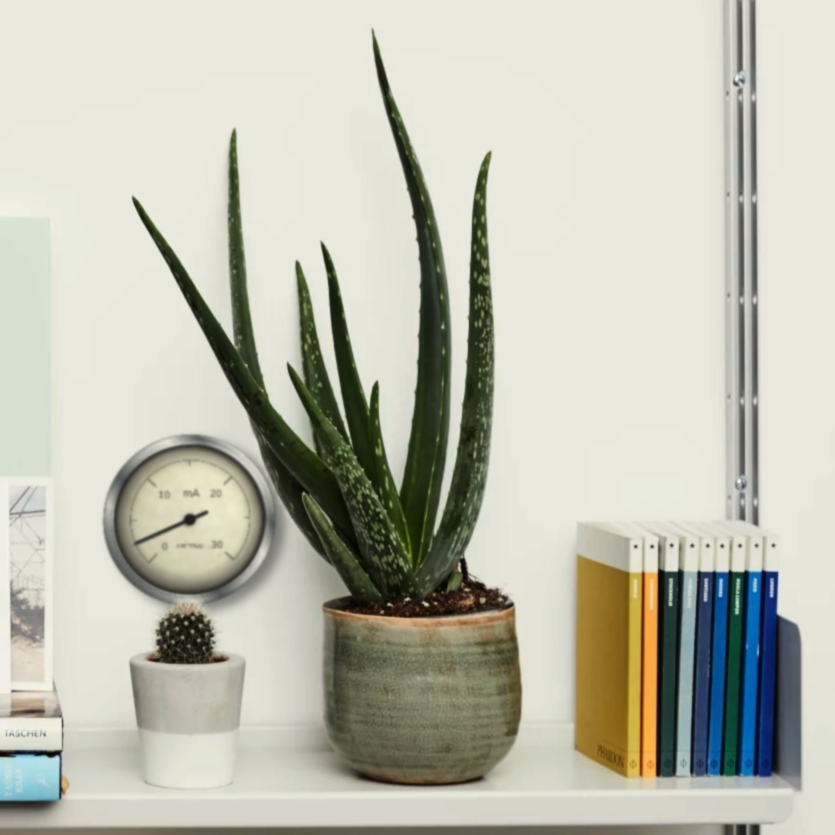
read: 2.5 mA
